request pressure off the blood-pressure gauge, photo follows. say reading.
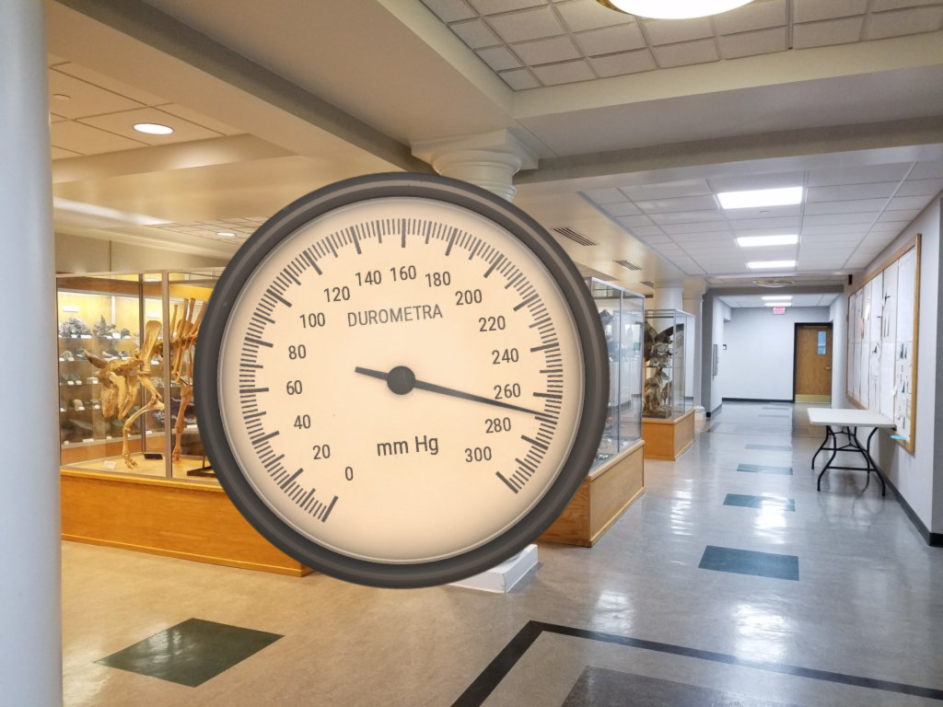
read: 268 mmHg
